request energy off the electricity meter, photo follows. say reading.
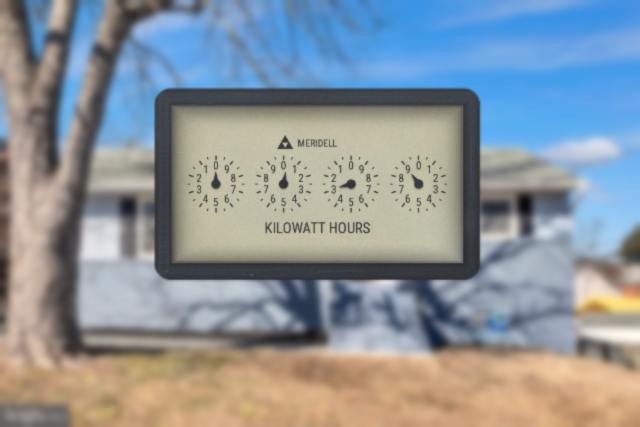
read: 29 kWh
